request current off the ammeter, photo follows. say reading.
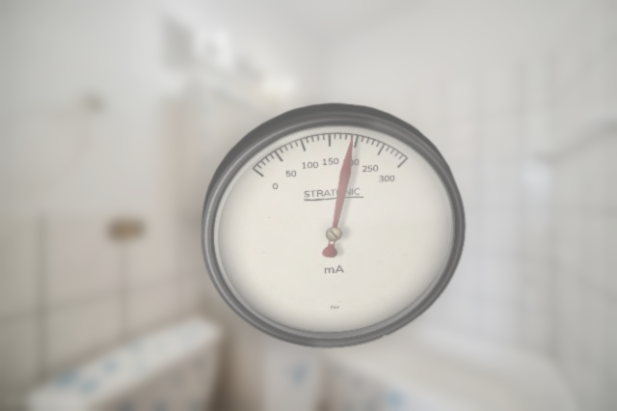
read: 190 mA
